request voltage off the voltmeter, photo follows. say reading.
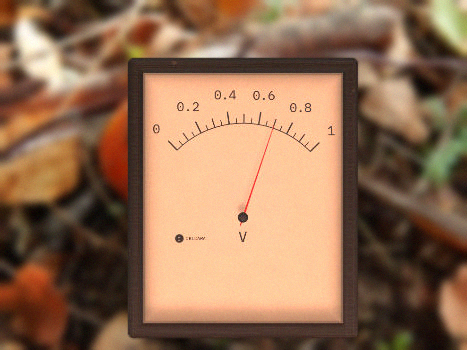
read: 0.7 V
